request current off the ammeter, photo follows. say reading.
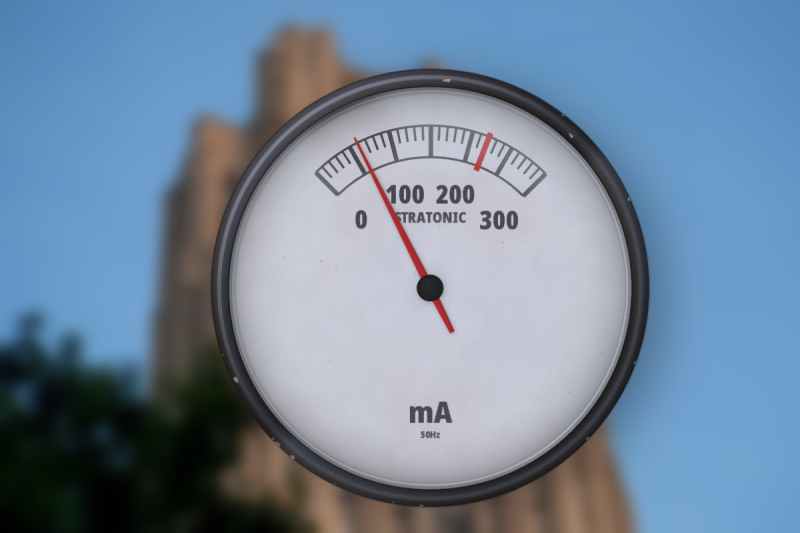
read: 60 mA
